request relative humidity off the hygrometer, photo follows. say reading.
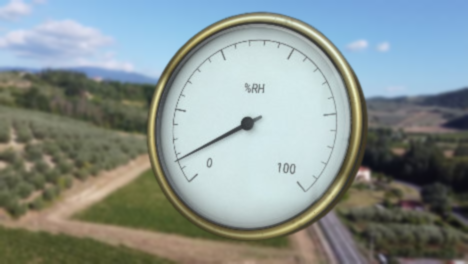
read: 6 %
